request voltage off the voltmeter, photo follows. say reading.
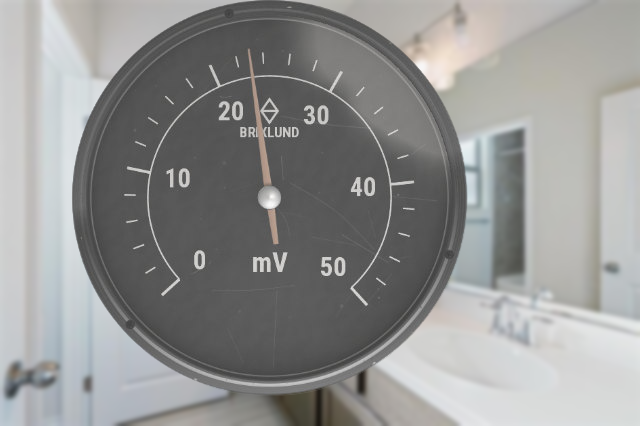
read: 23 mV
